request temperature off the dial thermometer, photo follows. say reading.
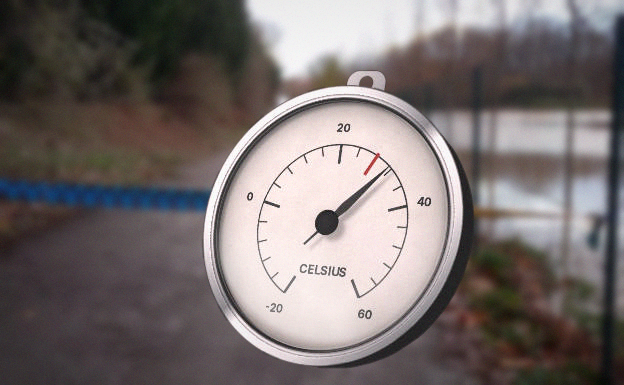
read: 32 °C
